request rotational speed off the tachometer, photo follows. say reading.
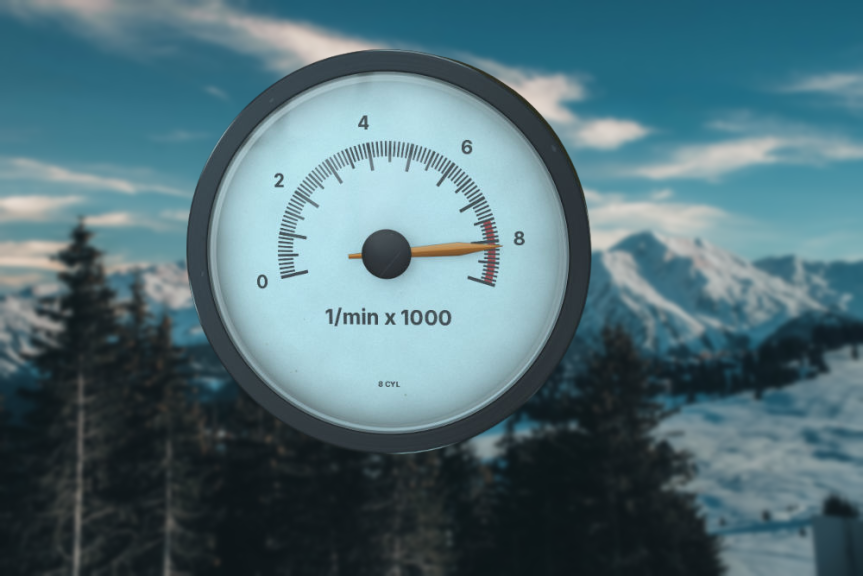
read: 8100 rpm
